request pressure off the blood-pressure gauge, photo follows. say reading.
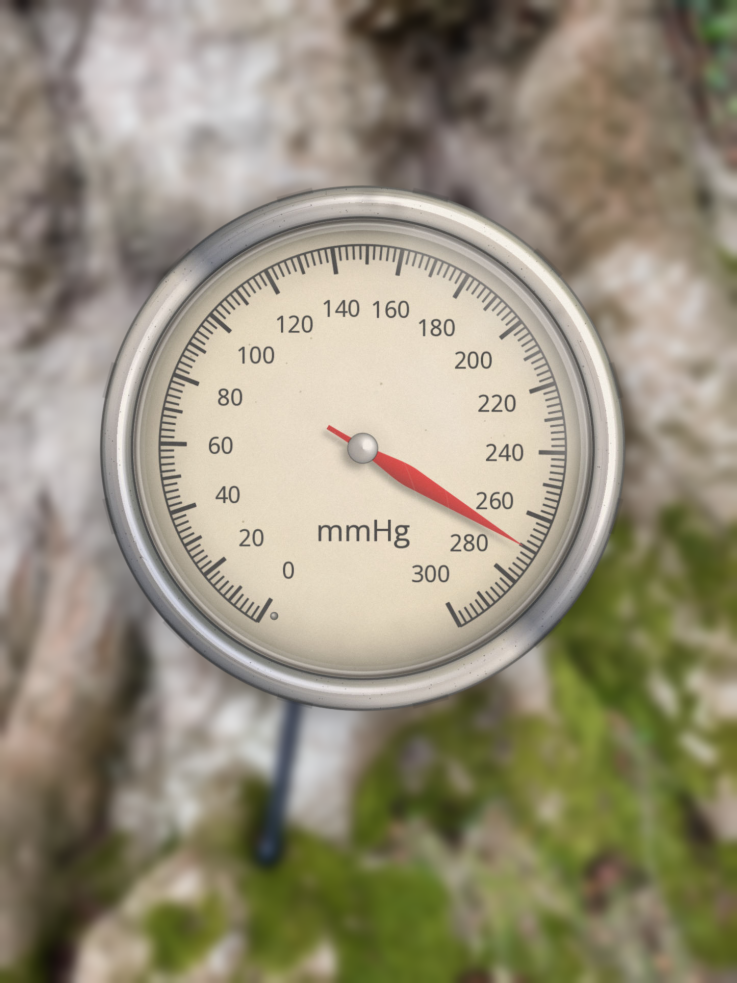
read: 270 mmHg
